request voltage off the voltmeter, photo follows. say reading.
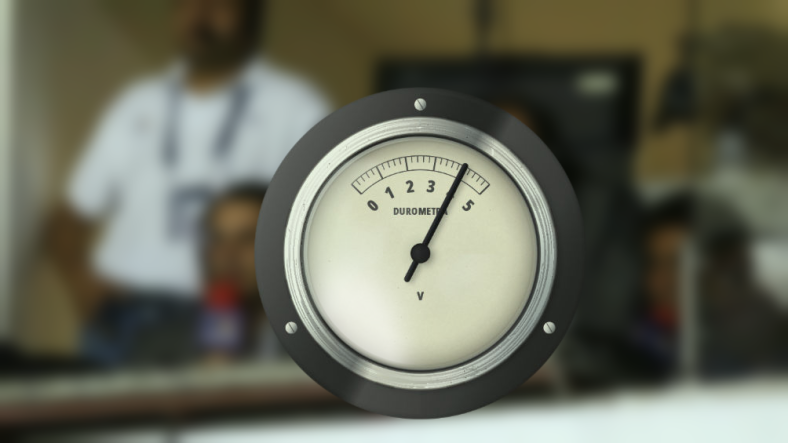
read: 4 V
